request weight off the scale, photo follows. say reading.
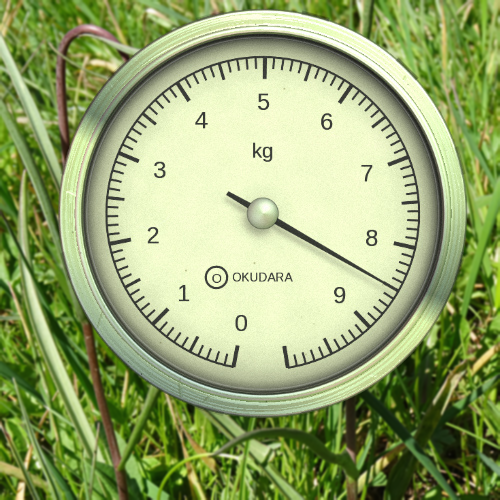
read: 8.5 kg
